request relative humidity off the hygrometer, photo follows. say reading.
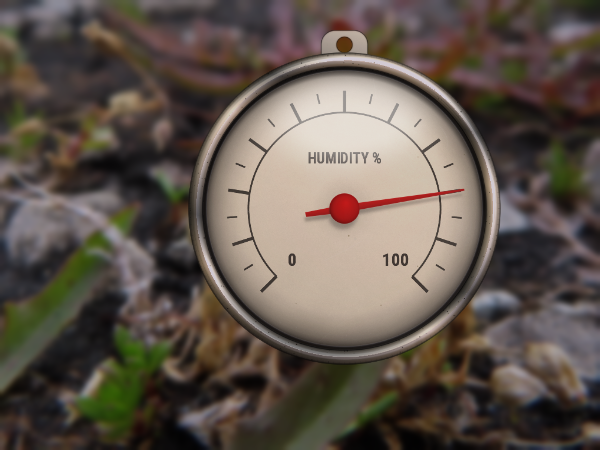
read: 80 %
